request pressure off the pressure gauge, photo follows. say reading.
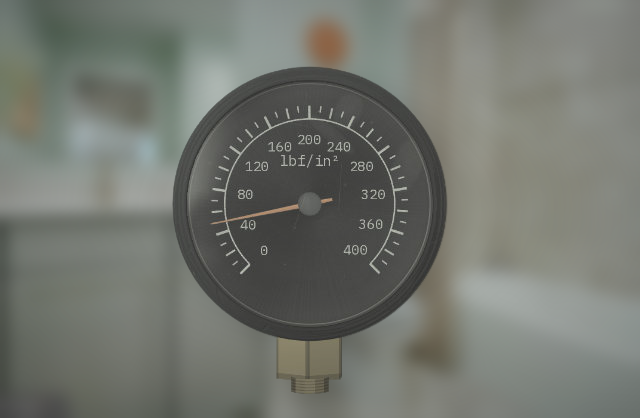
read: 50 psi
